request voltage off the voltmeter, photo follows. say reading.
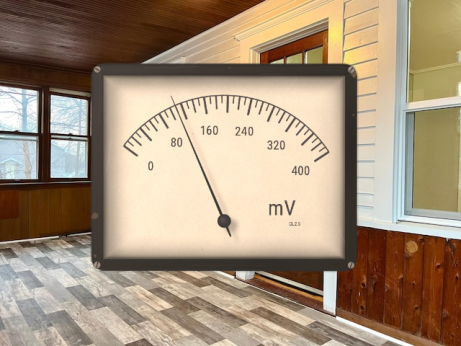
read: 110 mV
